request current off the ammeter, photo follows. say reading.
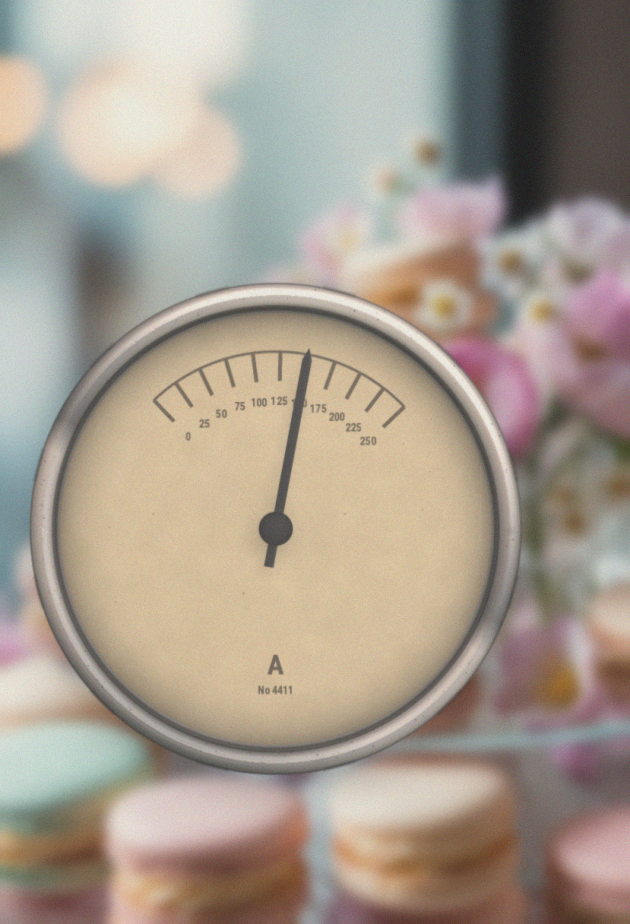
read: 150 A
